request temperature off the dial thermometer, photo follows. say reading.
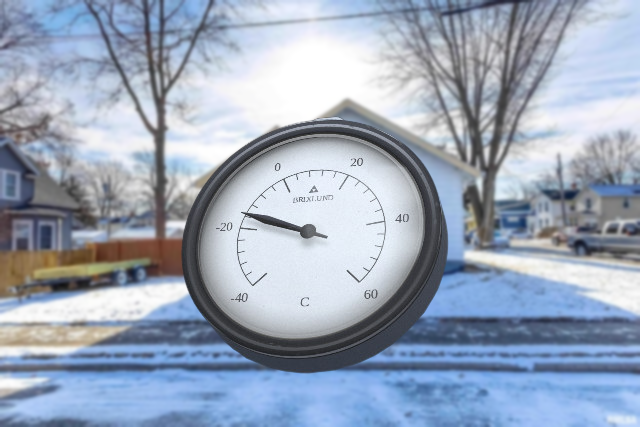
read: -16 °C
